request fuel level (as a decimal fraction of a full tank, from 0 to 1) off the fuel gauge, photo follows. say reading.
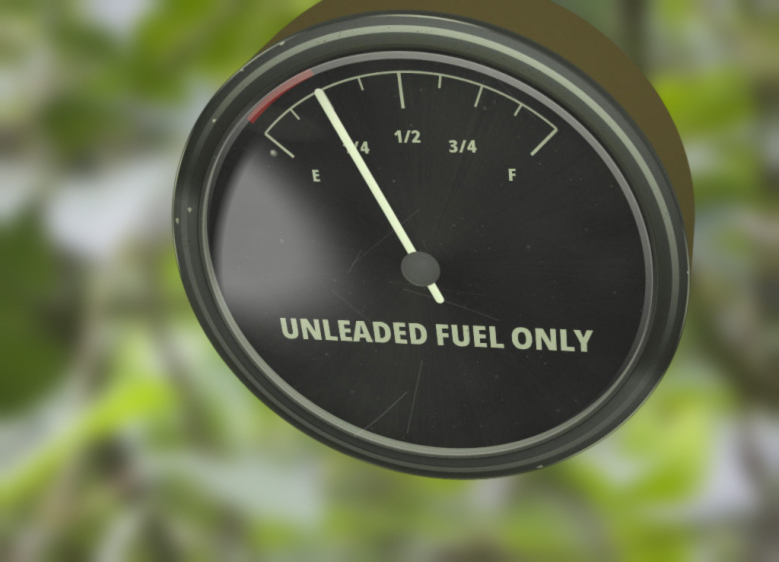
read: 0.25
